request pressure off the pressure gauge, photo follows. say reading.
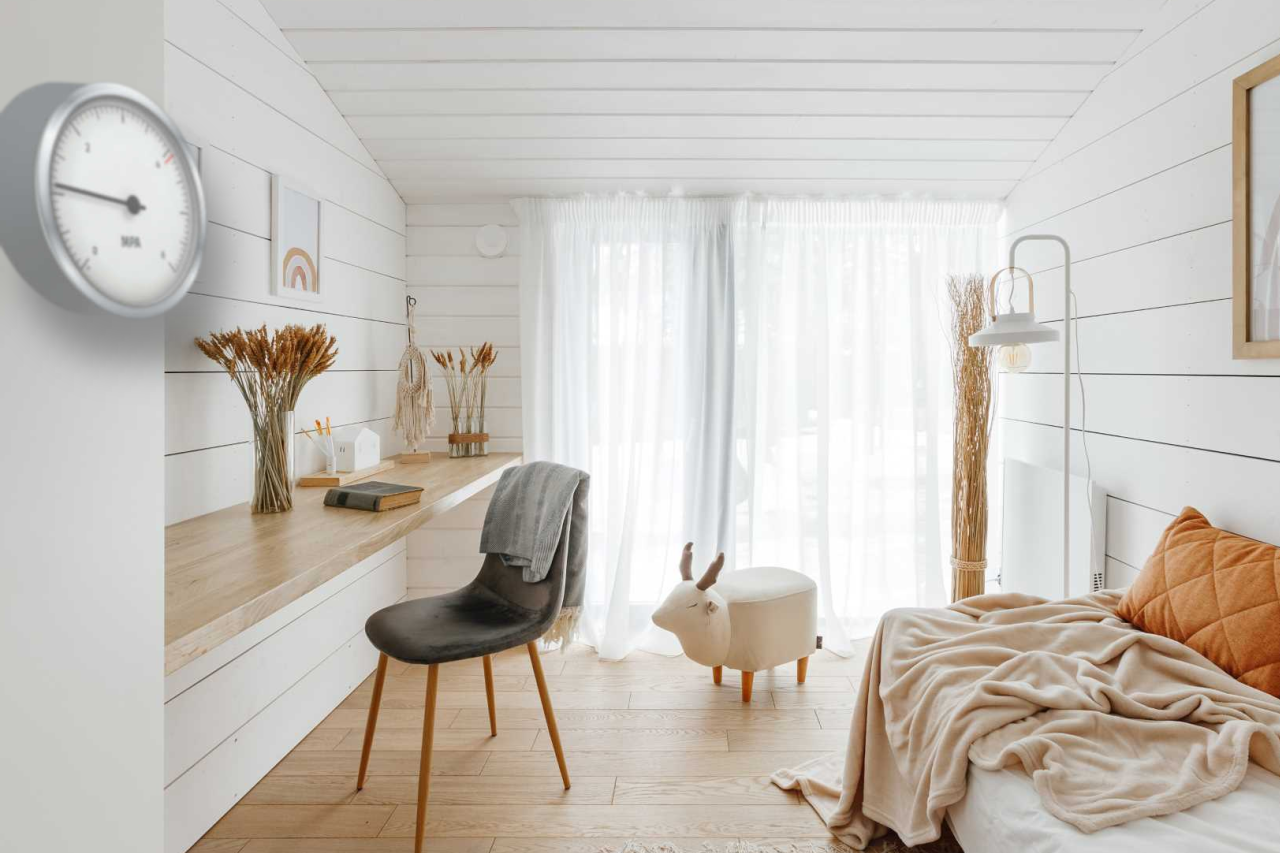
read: 1.1 MPa
